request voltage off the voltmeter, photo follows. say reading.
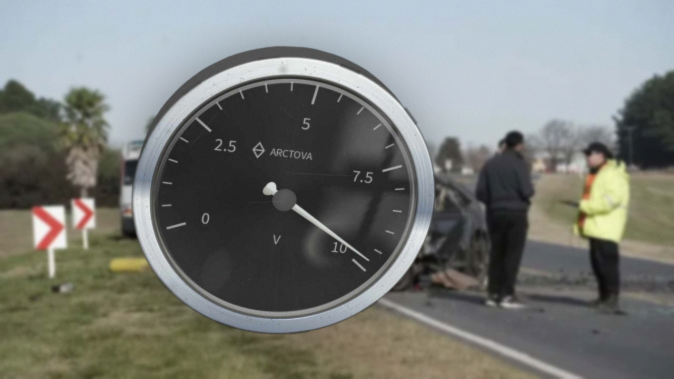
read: 9.75 V
